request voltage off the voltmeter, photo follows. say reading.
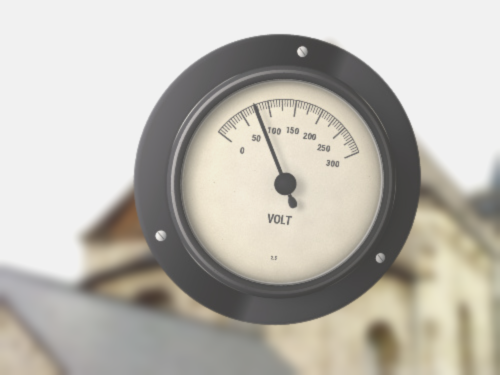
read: 75 V
